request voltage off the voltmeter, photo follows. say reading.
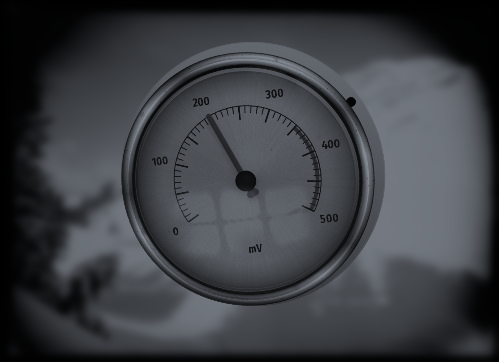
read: 200 mV
